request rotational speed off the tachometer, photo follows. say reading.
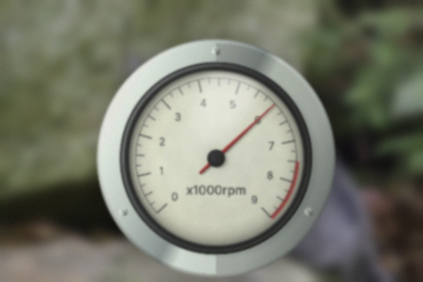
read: 6000 rpm
